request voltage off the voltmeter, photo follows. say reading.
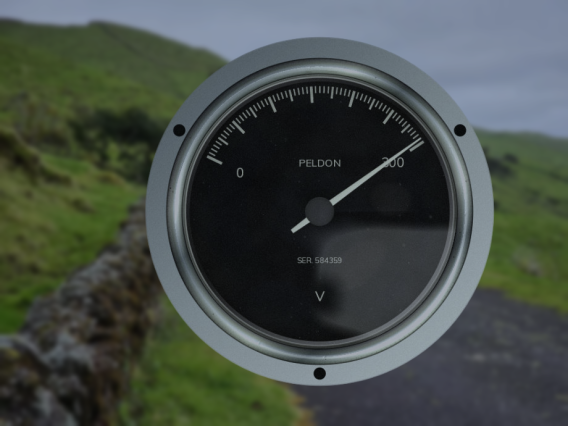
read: 295 V
